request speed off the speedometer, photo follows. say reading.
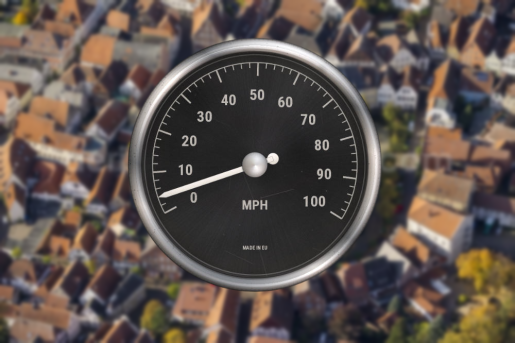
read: 4 mph
